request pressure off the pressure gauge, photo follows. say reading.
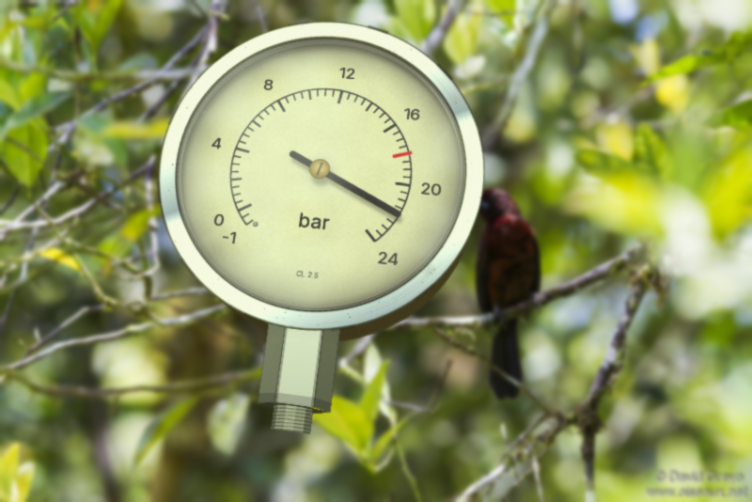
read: 22 bar
